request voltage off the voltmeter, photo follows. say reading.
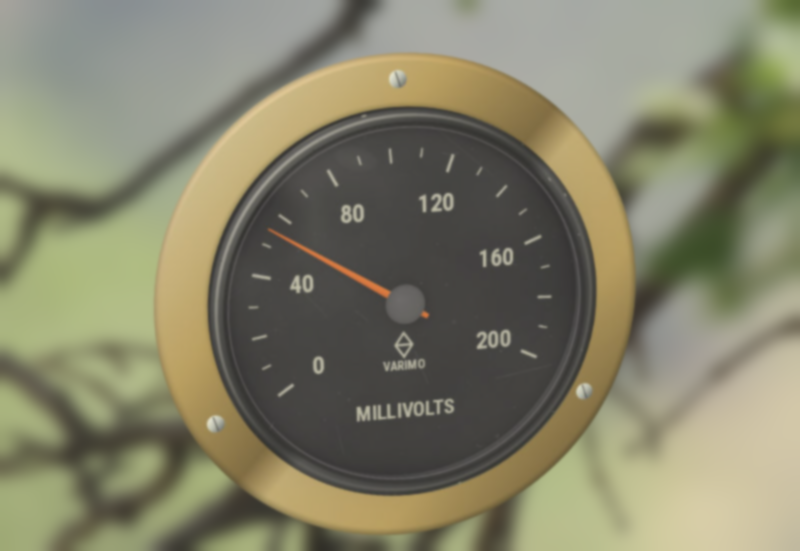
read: 55 mV
